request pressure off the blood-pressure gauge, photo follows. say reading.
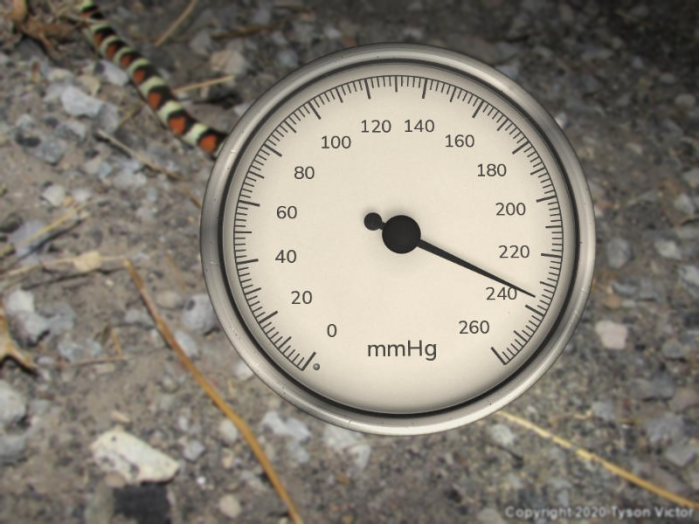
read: 236 mmHg
